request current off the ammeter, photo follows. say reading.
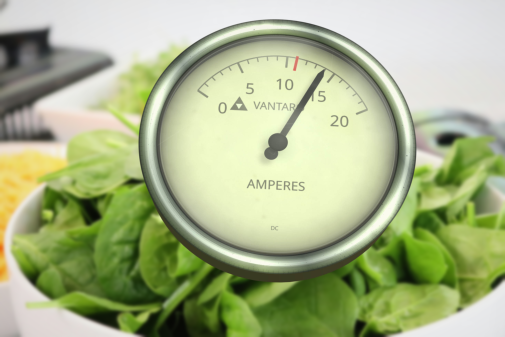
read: 14 A
